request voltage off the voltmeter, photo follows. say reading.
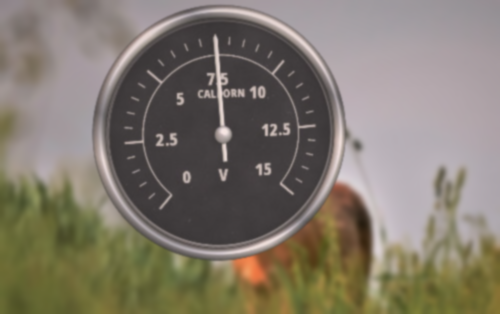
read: 7.5 V
